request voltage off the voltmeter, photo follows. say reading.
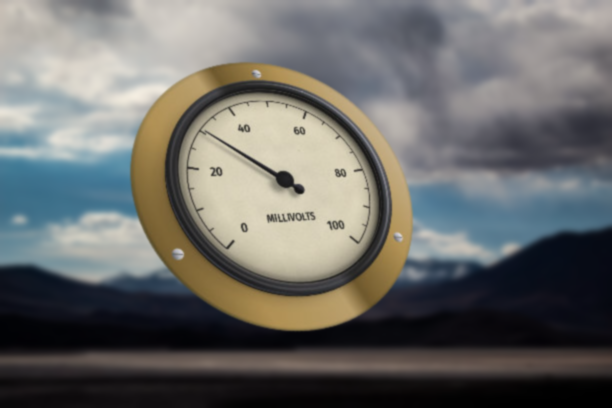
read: 30 mV
